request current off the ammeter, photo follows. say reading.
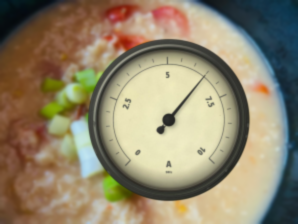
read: 6.5 A
